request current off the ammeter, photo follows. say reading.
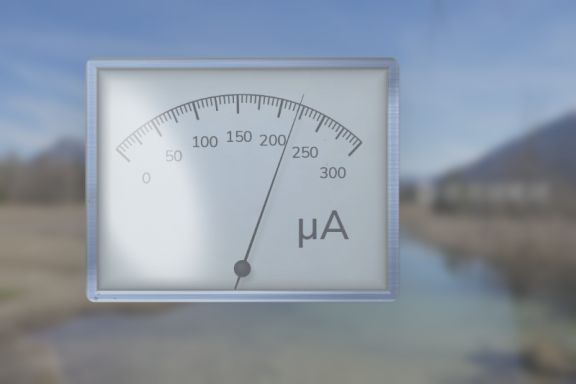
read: 220 µA
